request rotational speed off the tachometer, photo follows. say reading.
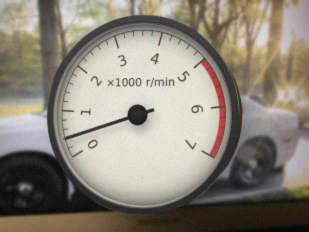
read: 400 rpm
